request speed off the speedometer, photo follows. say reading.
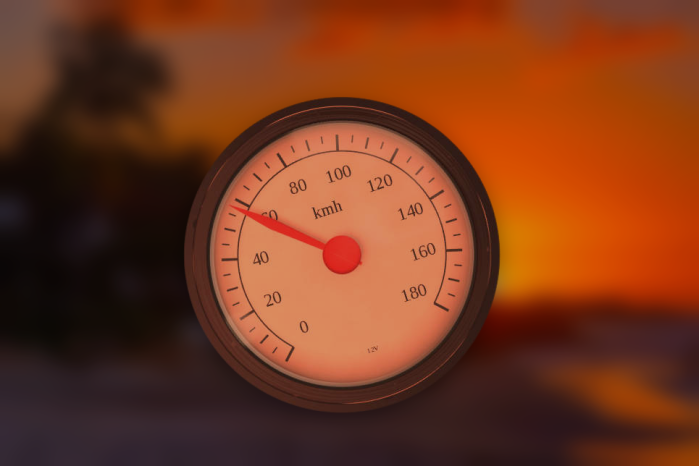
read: 57.5 km/h
